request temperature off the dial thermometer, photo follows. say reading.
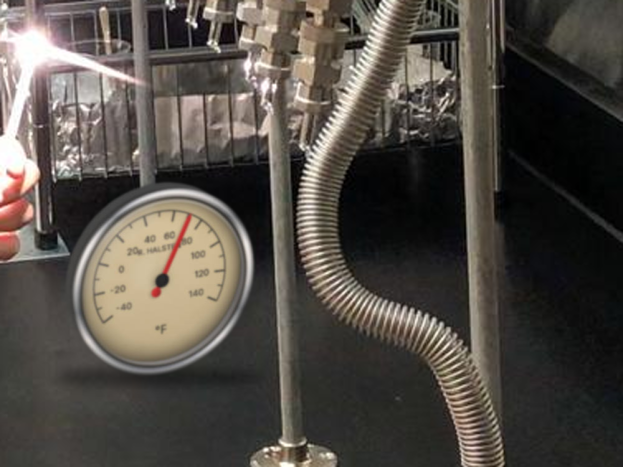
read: 70 °F
